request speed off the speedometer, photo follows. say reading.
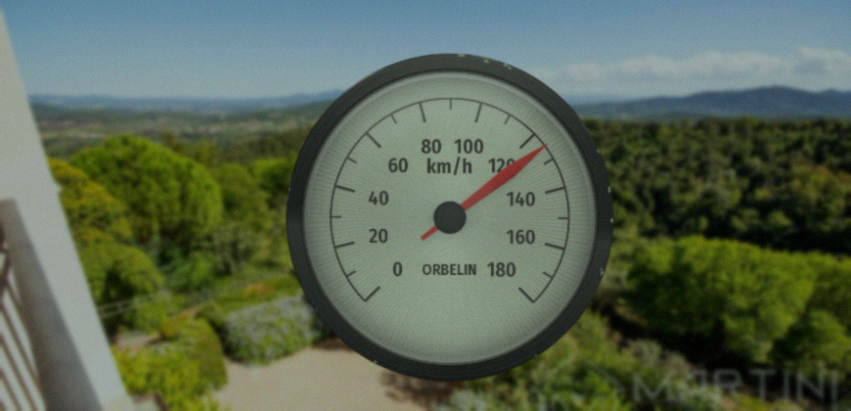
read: 125 km/h
